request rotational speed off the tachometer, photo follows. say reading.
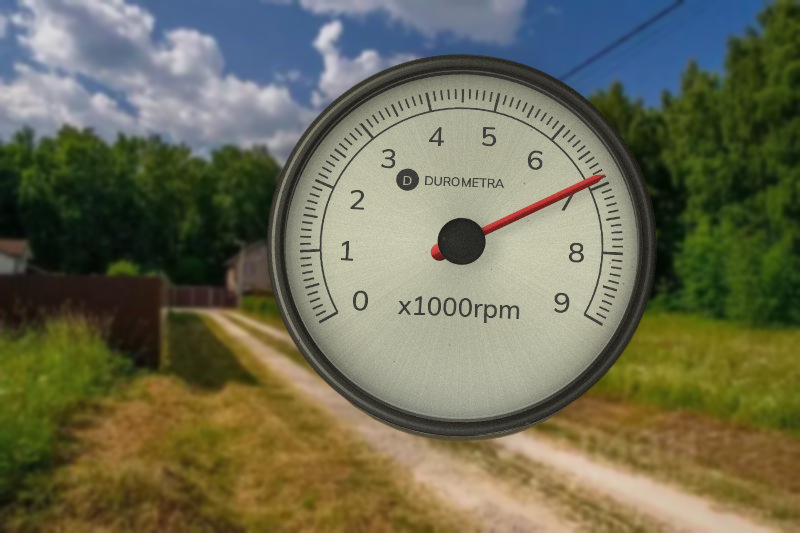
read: 6900 rpm
